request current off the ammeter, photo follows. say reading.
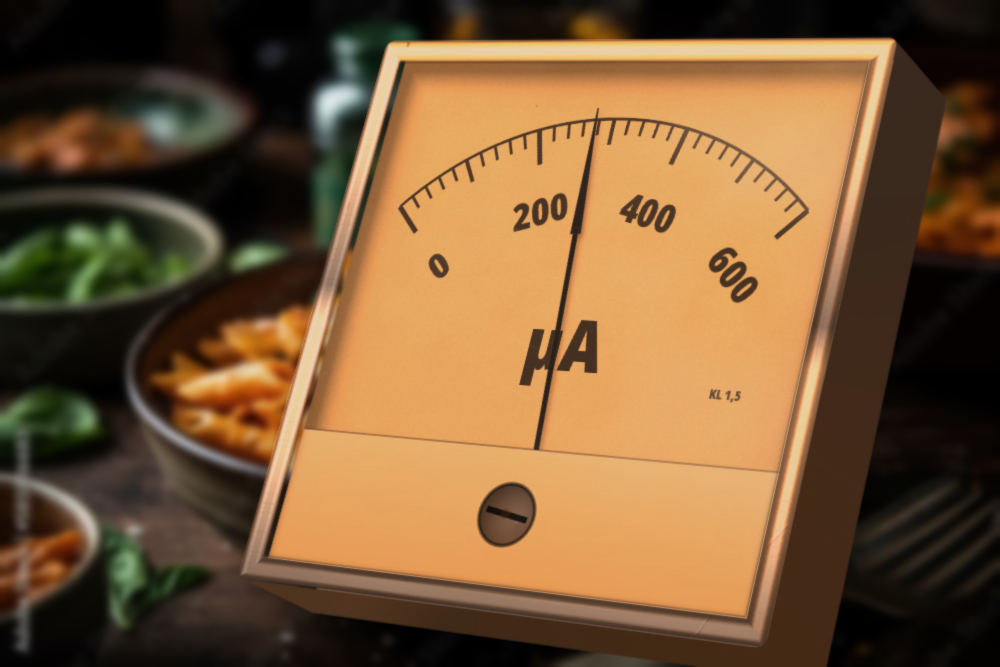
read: 280 µA
